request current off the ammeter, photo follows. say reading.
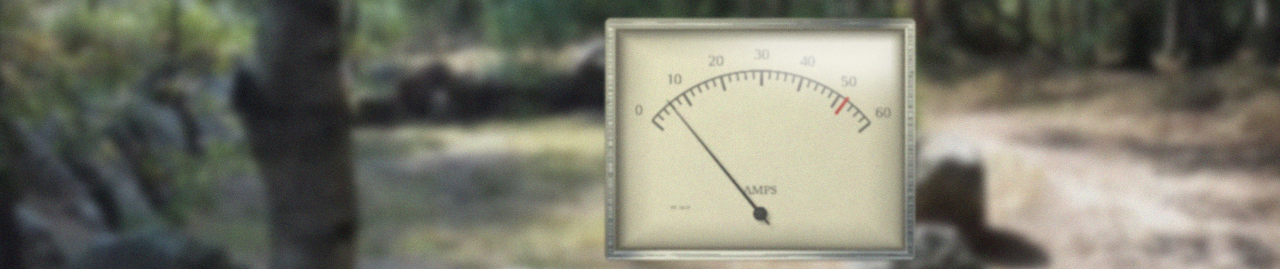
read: 6 A
